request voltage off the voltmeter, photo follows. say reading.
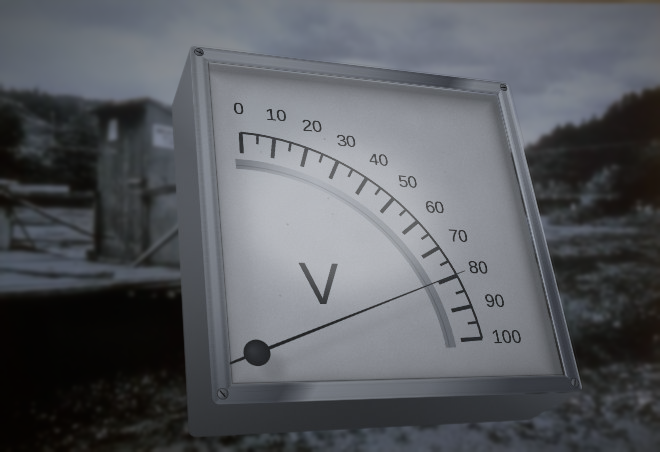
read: 80 V
